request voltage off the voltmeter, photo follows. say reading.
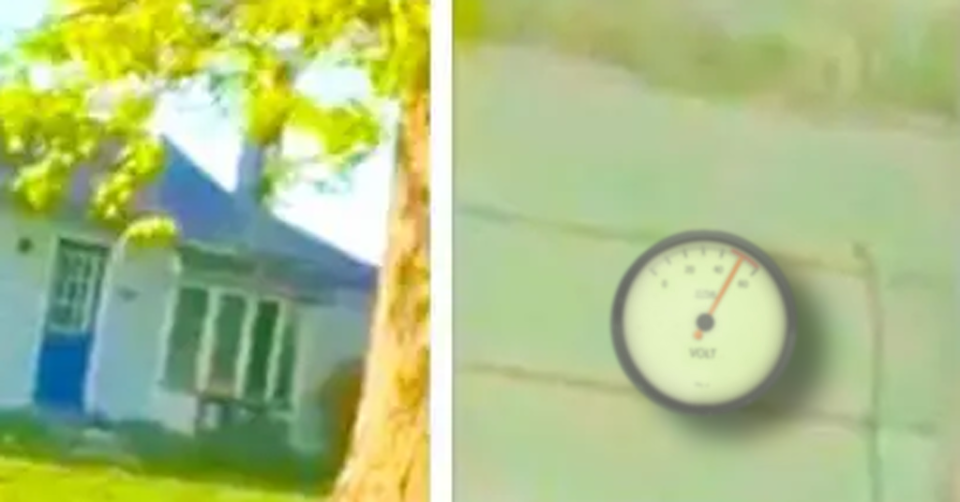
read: 50 V
